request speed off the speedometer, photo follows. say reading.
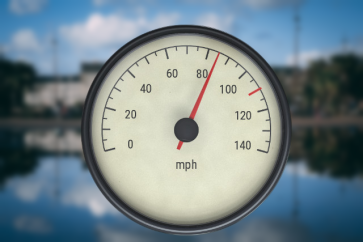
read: 85 mph
